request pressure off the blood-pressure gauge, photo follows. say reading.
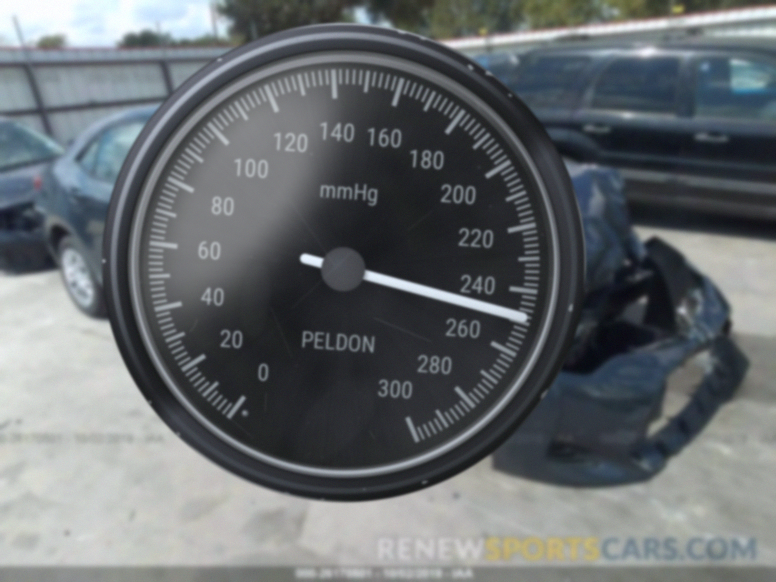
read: 248 mmHg
